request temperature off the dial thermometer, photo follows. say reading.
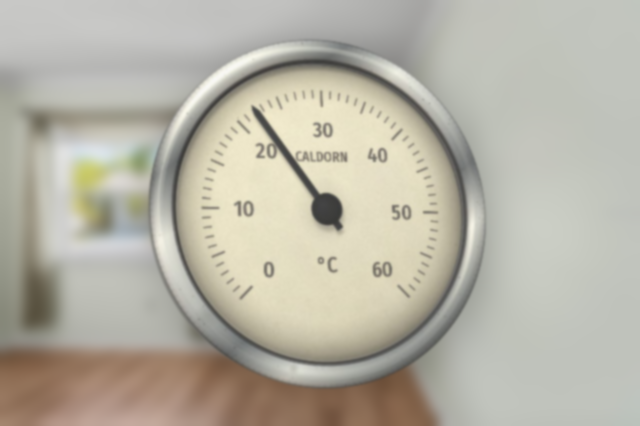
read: 22 °C
